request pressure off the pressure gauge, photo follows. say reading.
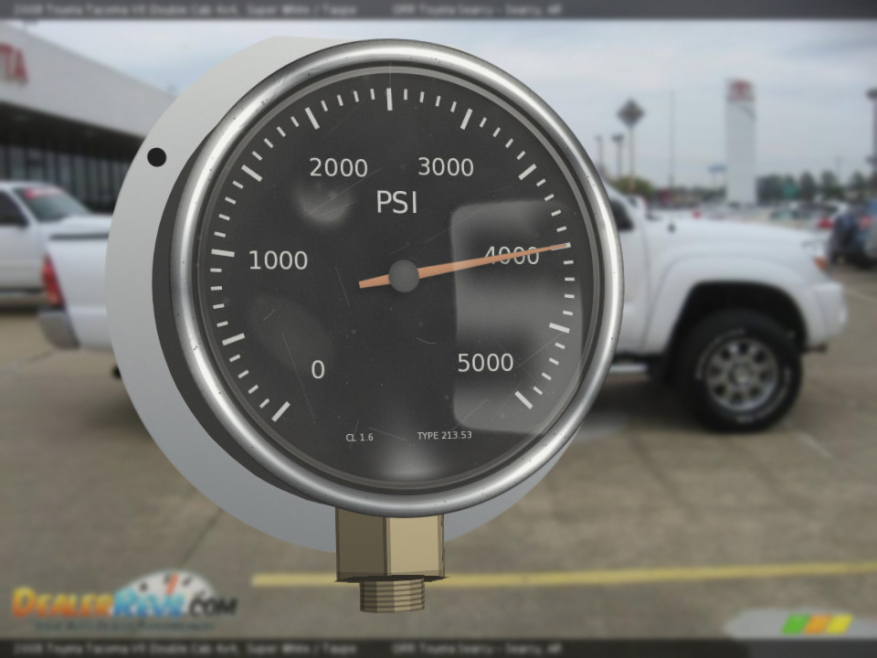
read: 4000 psi
